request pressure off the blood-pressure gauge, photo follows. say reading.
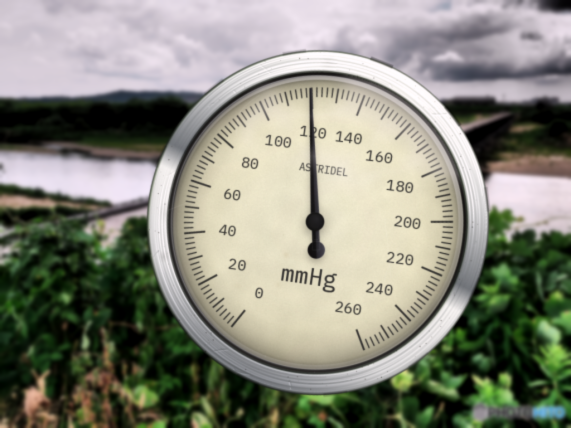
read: 120 mmHg
